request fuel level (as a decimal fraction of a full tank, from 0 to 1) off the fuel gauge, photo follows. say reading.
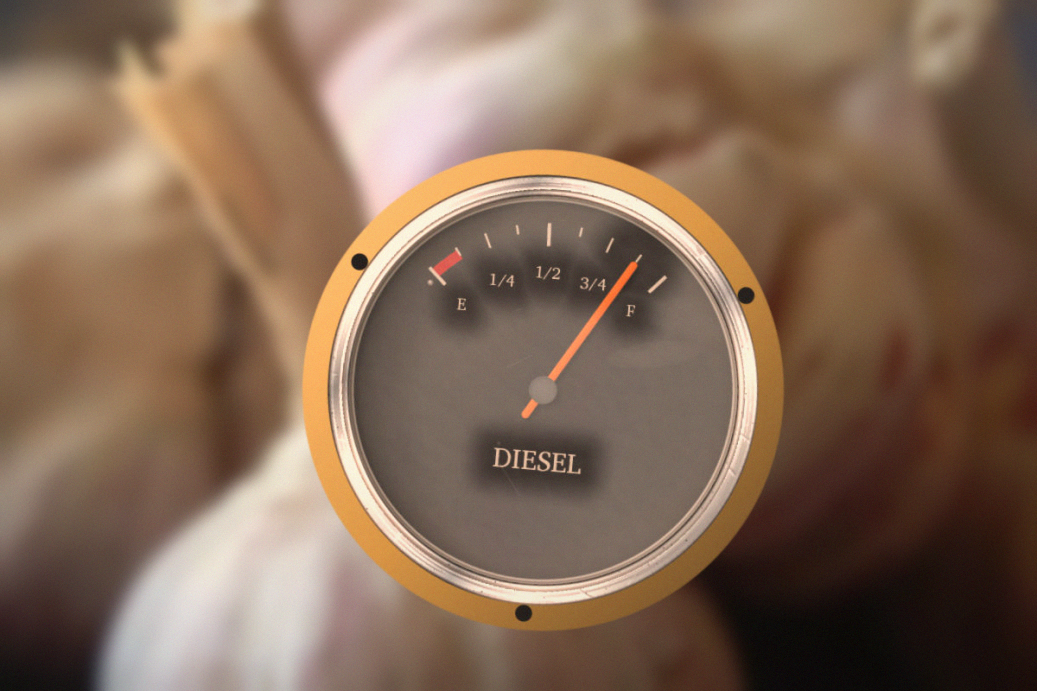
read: 0.875
